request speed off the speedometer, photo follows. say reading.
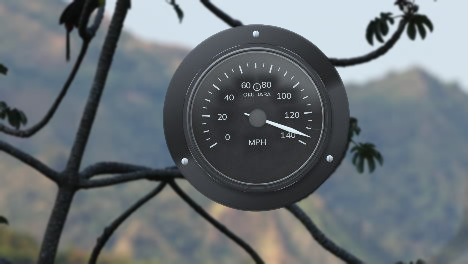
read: 135 mph
